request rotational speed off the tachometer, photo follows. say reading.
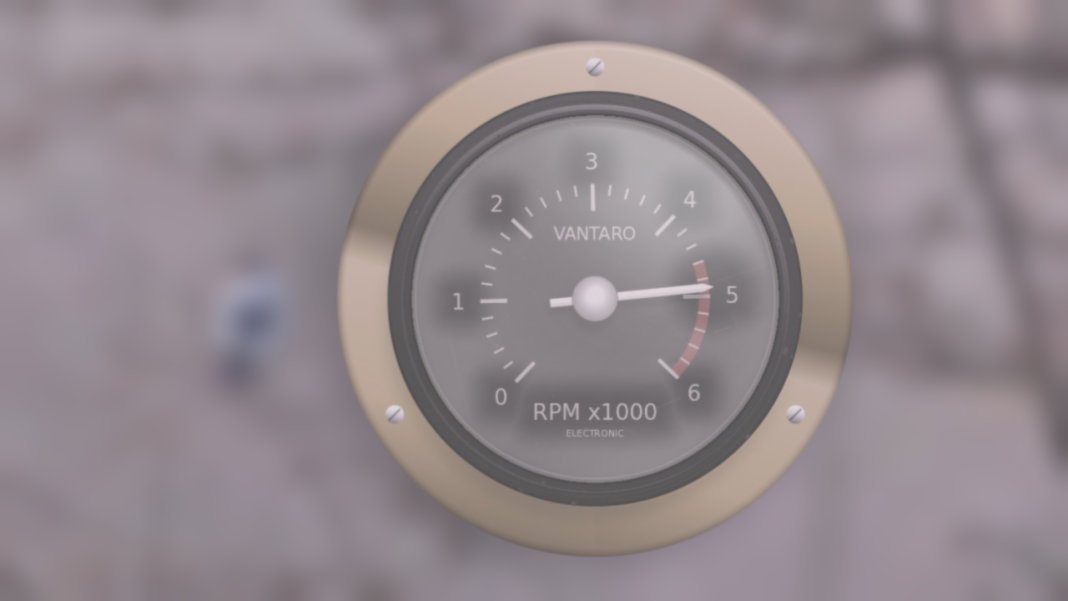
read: 4900 rpm
